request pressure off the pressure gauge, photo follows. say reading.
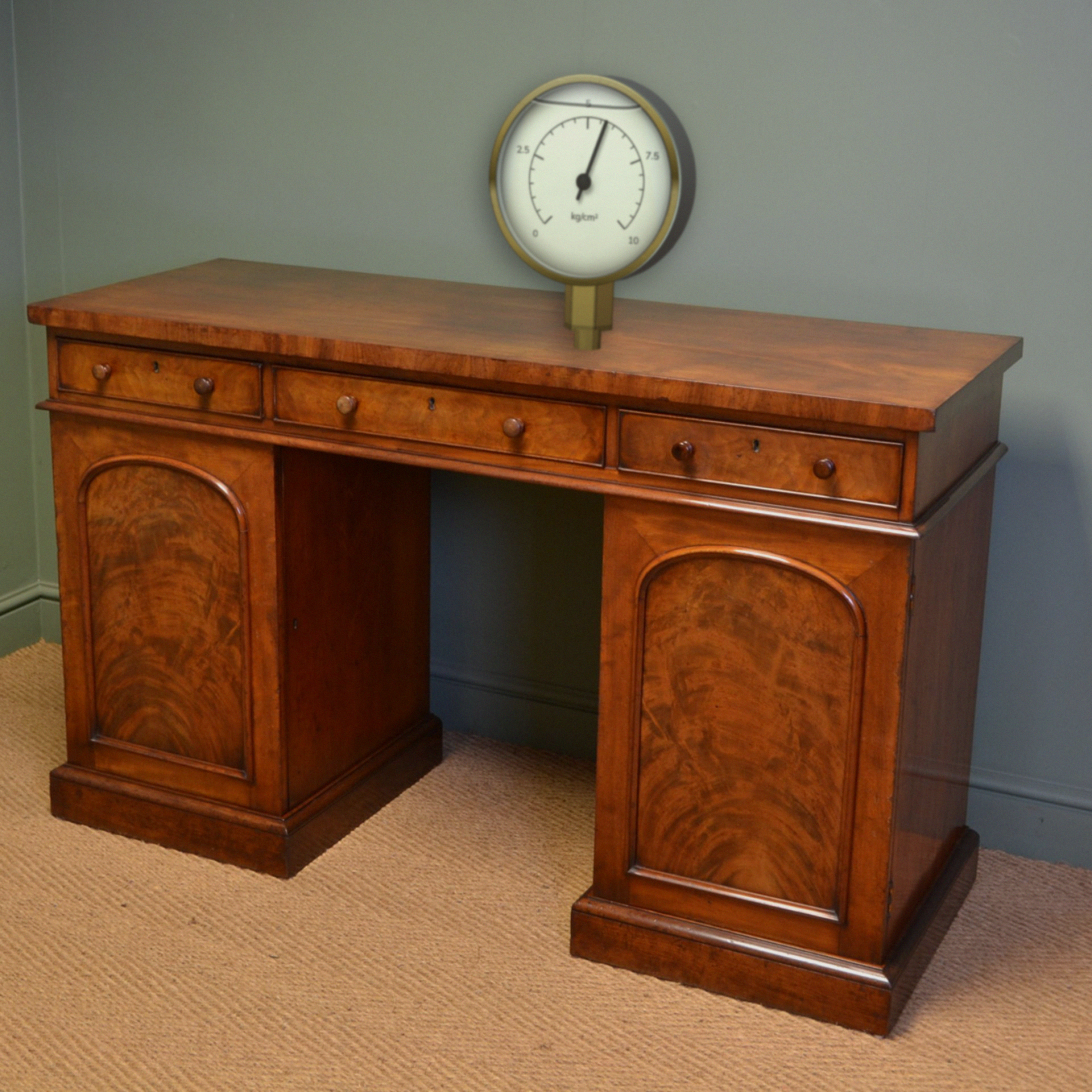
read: 5.75 kg/cm²
